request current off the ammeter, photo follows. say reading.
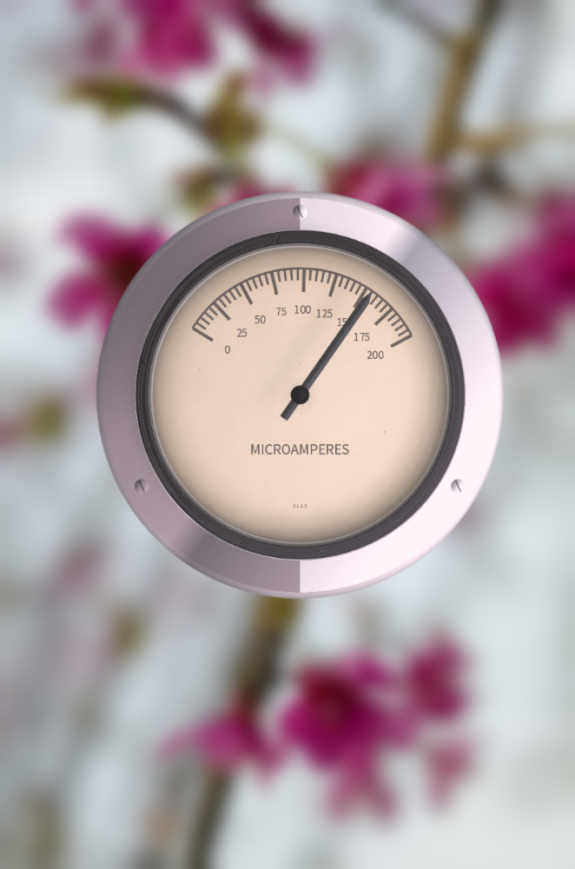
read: 155 µA
